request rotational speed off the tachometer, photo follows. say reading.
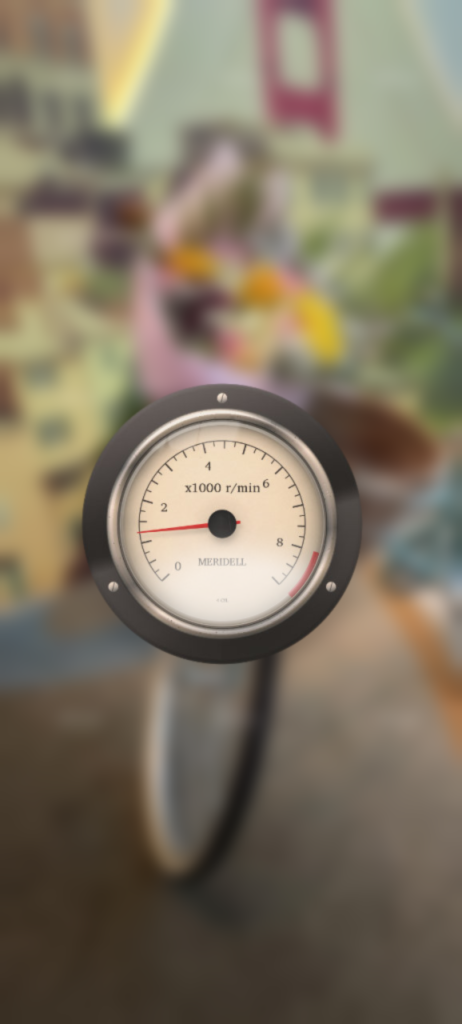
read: 1250 rpm
